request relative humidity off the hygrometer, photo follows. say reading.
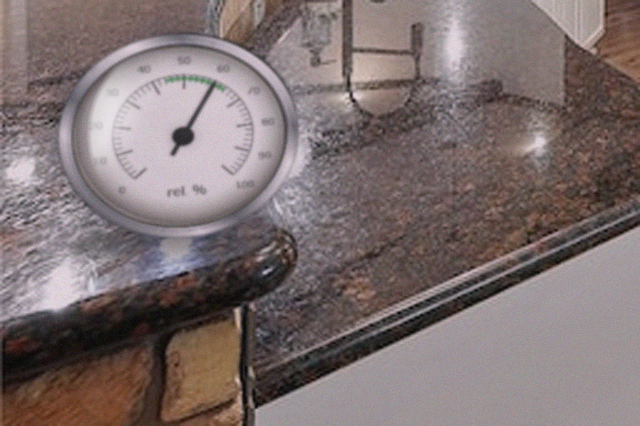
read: 60 %
